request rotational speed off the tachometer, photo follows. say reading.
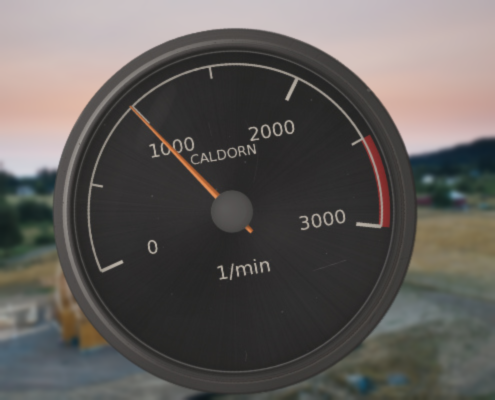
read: 1000 rpm
